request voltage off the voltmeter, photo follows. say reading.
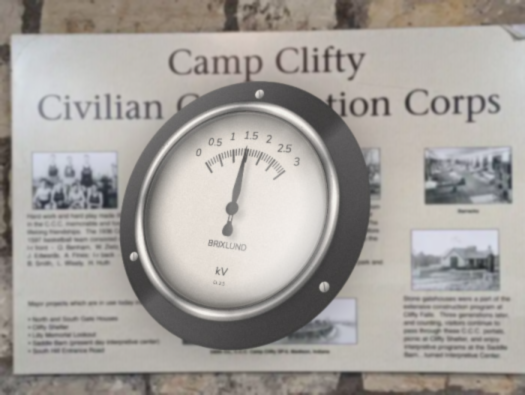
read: 1.5 kV
